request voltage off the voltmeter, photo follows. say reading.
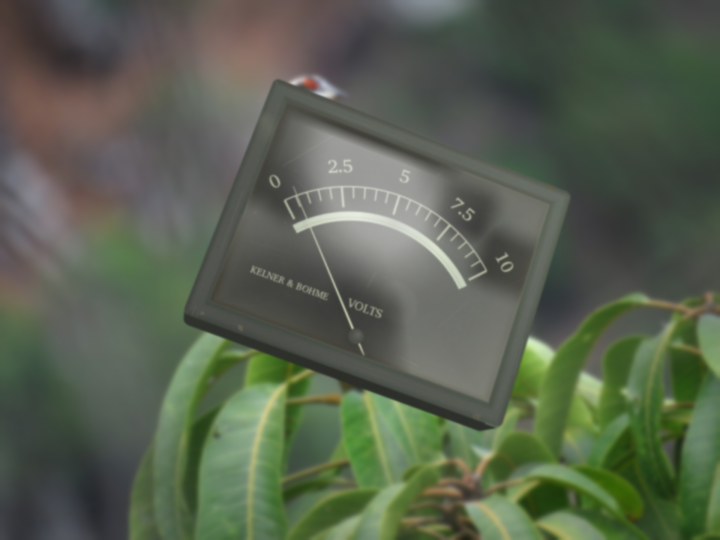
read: 0.5 V
